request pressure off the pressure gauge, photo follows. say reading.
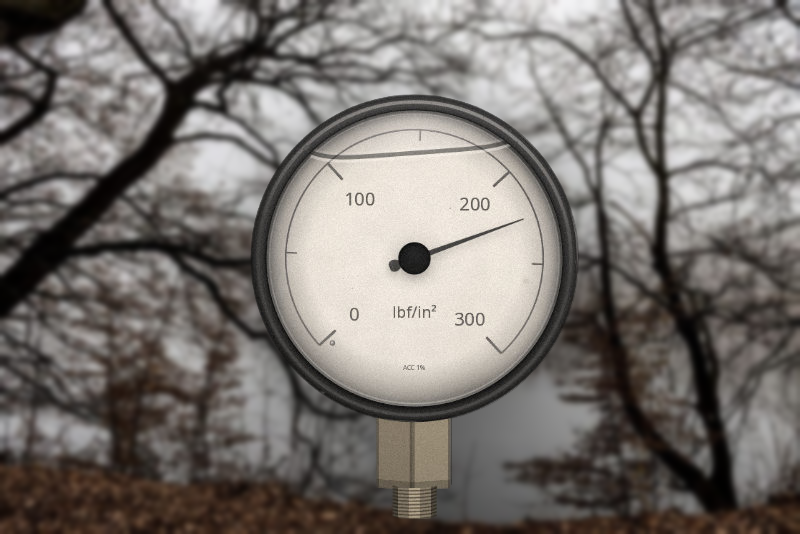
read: 225 psi
